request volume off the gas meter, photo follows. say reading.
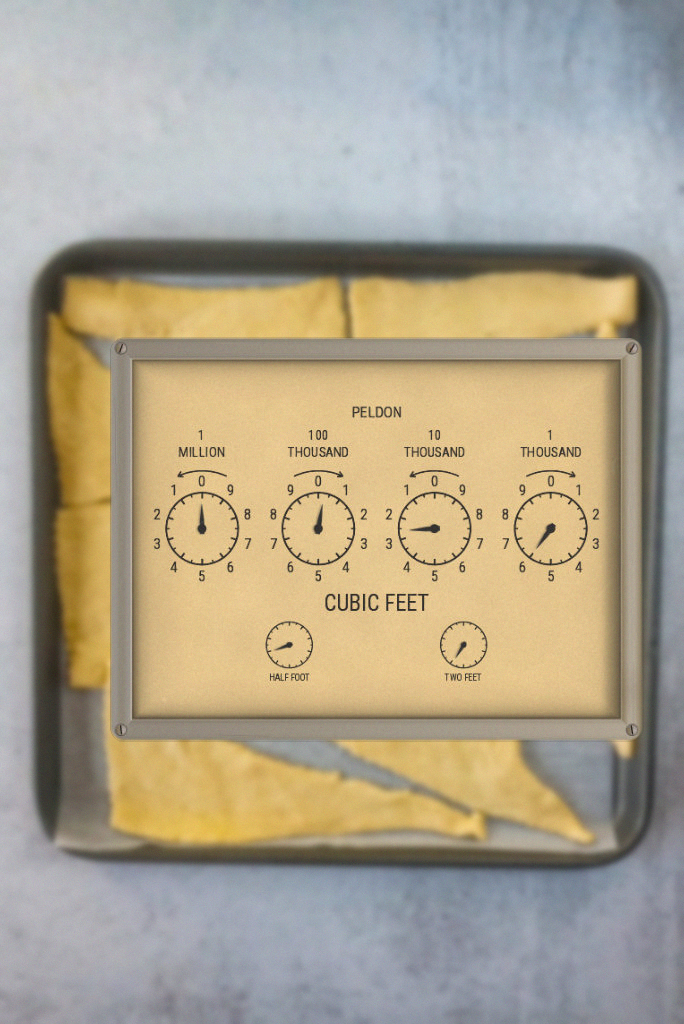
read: 2600 ft³
